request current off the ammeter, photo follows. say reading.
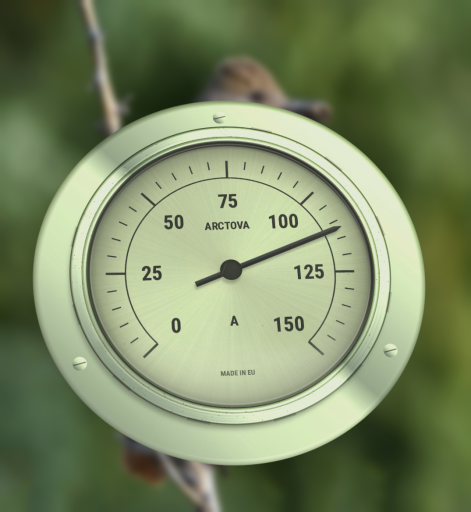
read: 112.5 A
